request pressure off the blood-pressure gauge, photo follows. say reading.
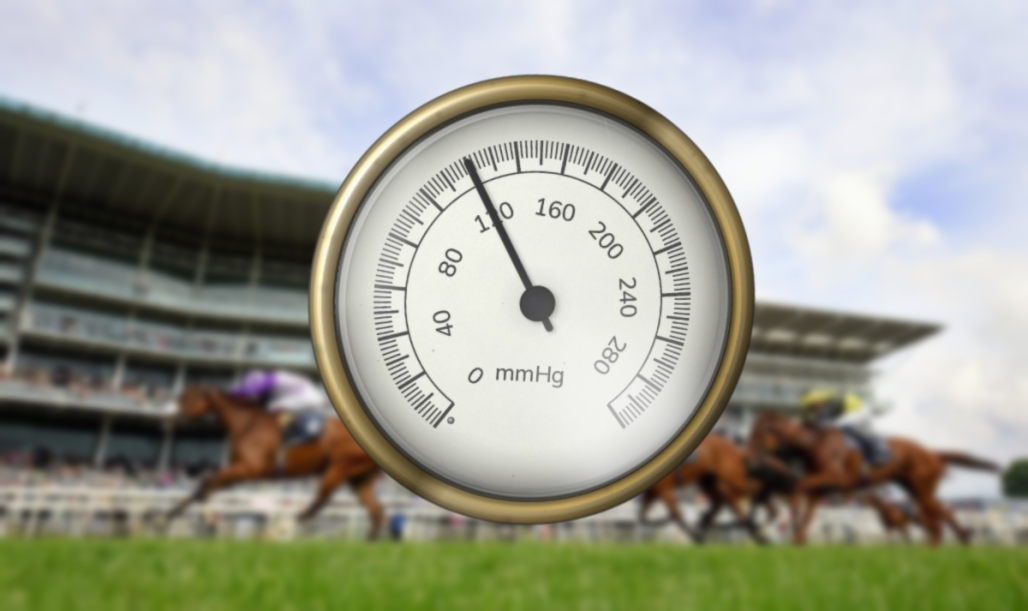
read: 120 mmHg
